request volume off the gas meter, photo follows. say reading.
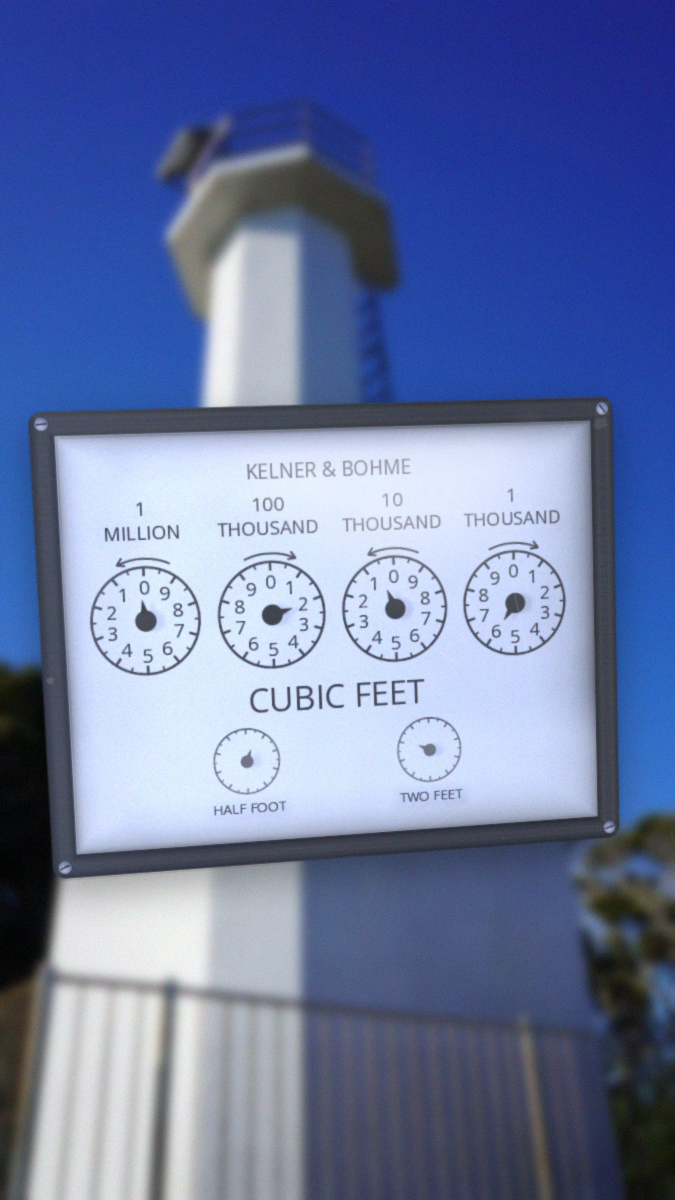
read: 20600 ft³
